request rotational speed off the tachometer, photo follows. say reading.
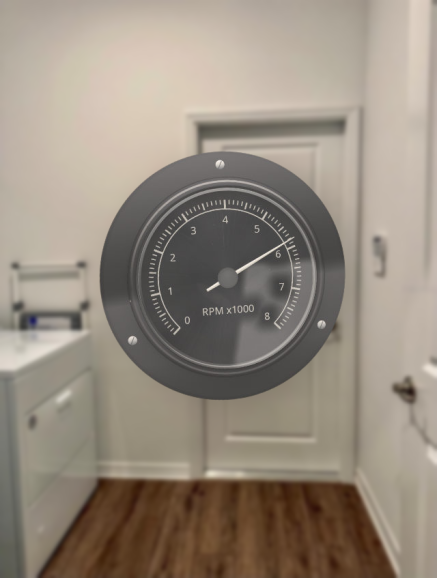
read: 5800 rpm
